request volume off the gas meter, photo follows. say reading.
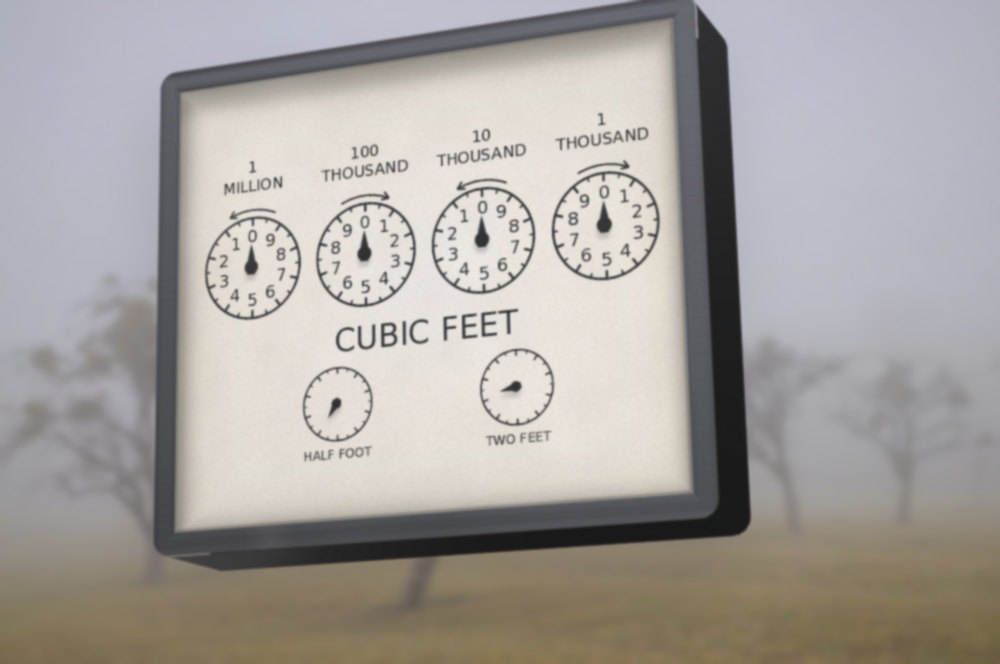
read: 0 ft³
